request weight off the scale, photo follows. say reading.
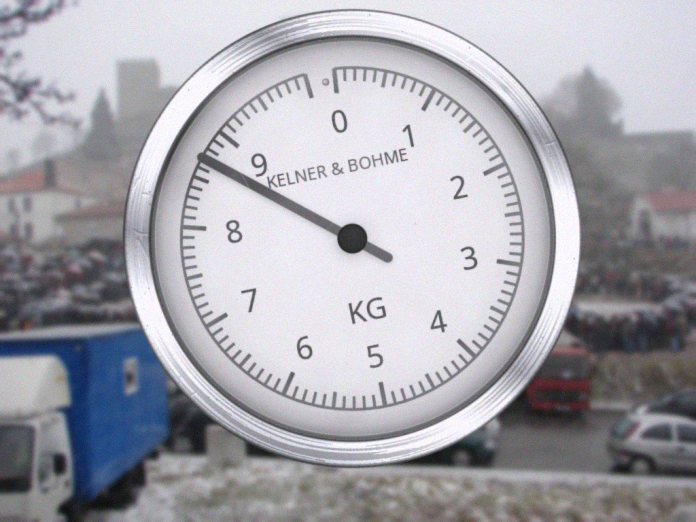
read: 8.7 kg
